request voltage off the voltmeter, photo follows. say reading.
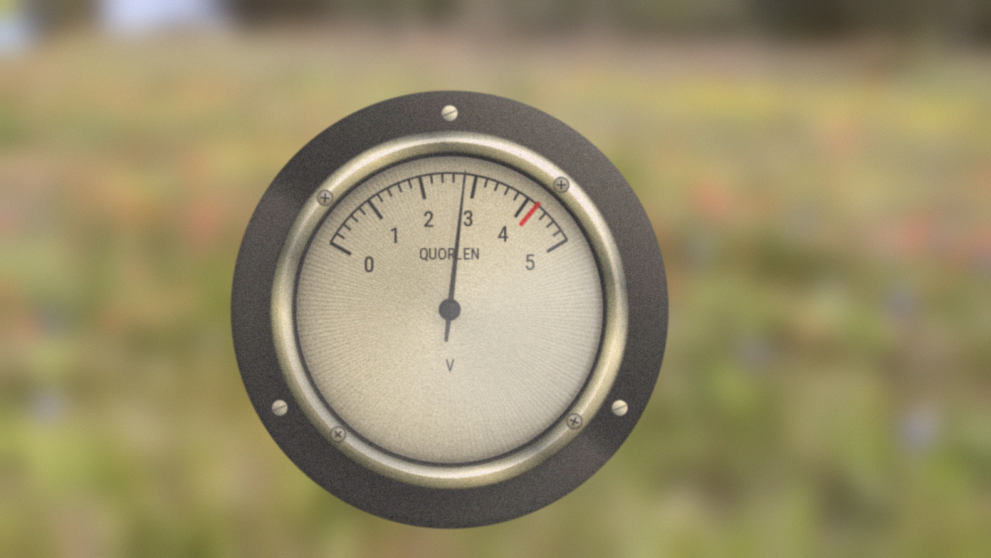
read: 2.8 V
